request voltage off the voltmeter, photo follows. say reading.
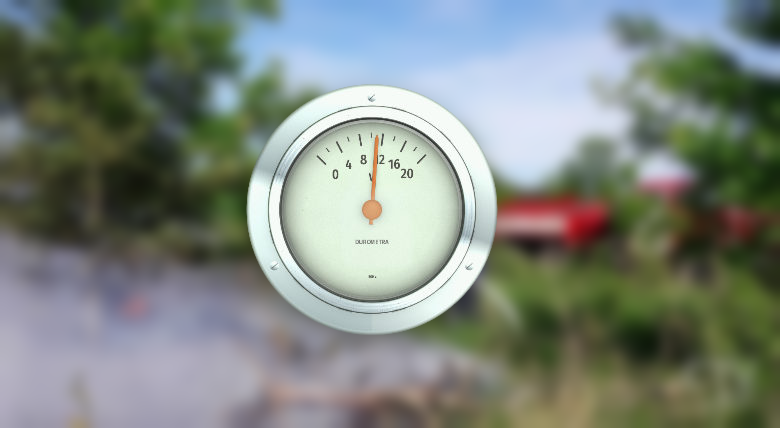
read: 11 V
